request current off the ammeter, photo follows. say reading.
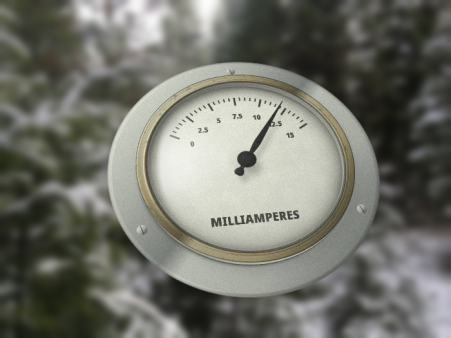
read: 12 mA
